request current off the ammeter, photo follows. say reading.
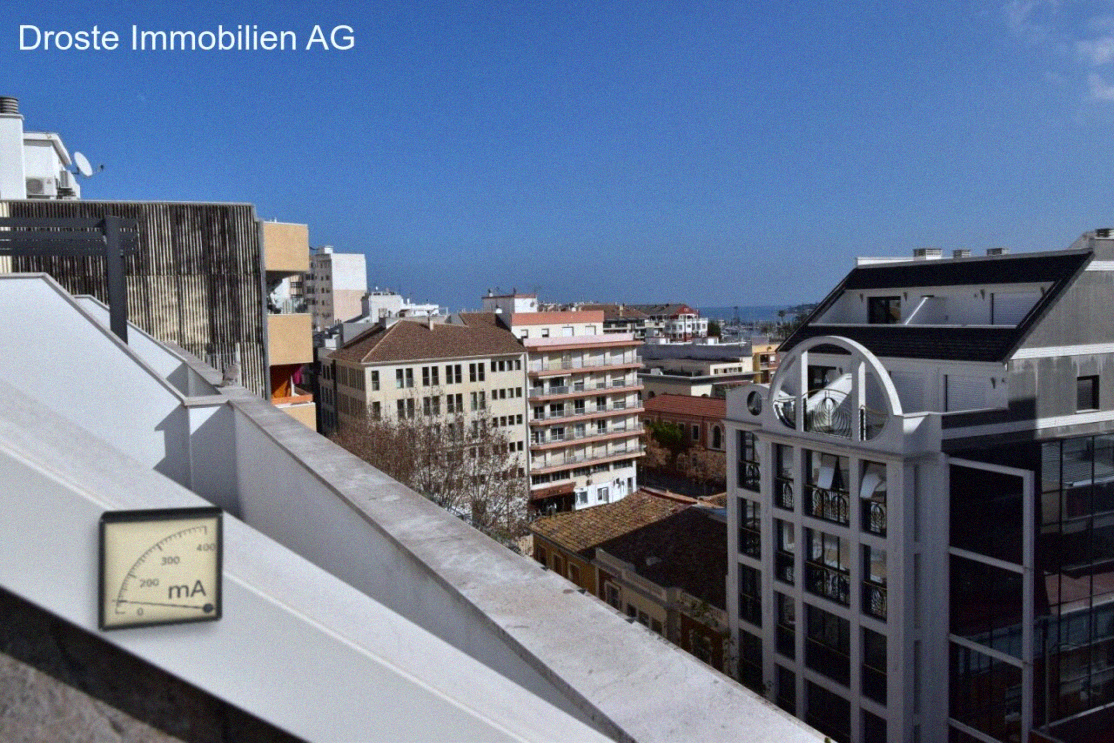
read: 100 mA
